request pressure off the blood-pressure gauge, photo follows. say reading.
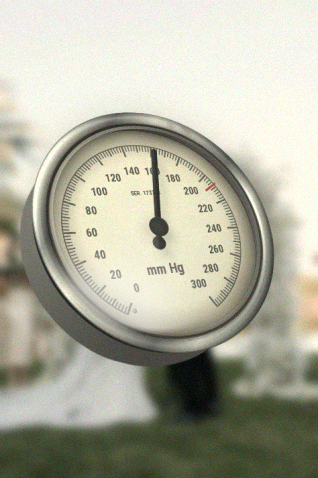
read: 160 mmHg
